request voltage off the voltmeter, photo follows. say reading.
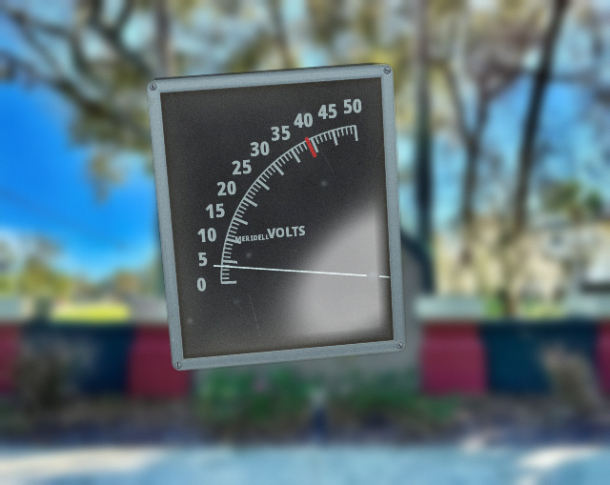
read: 4 V
